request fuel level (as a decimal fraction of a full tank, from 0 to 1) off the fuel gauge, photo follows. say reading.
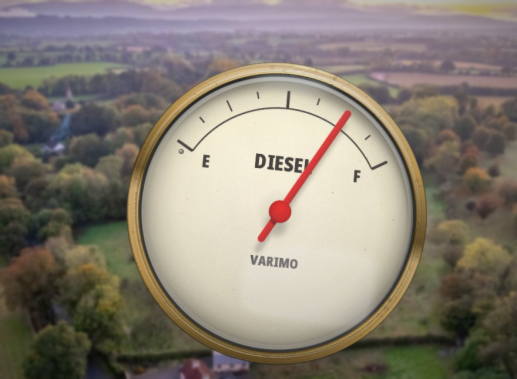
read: 0.75
